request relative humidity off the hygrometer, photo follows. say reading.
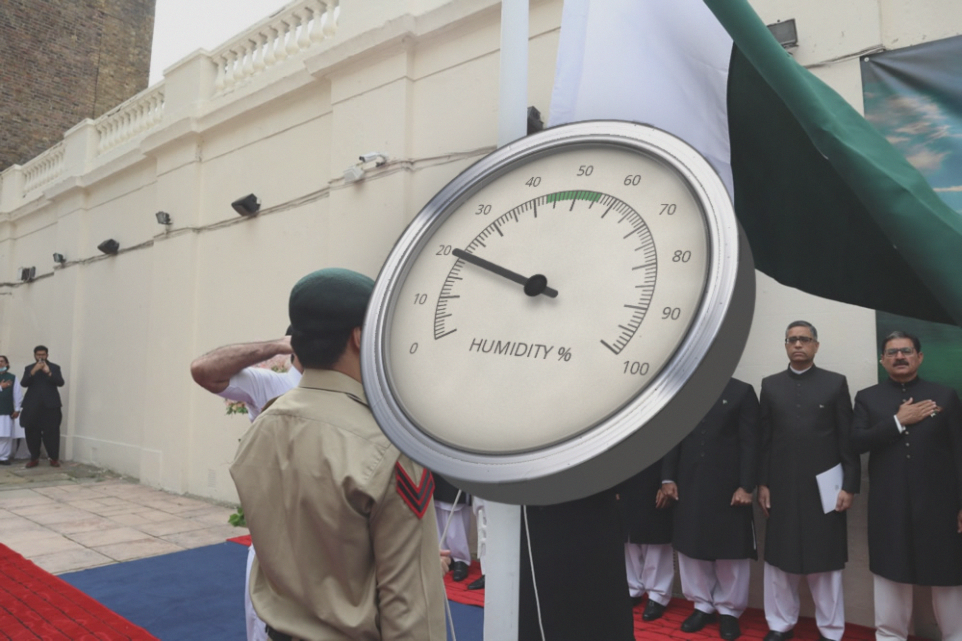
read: 20 %
